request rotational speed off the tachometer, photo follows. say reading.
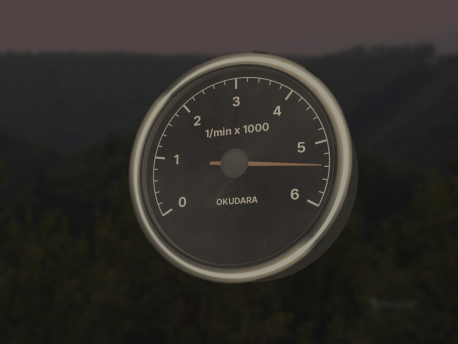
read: 5400 rpm
